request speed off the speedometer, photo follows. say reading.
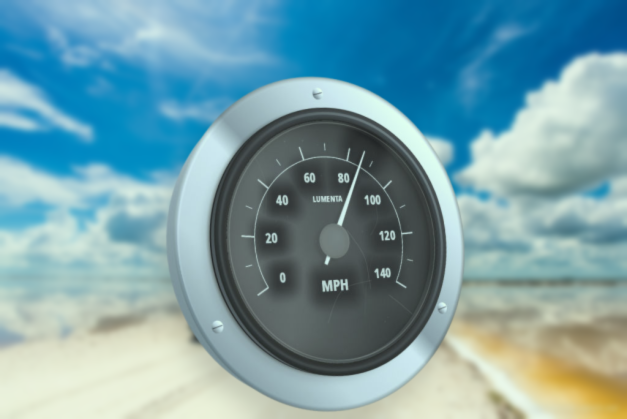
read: 85 mph
